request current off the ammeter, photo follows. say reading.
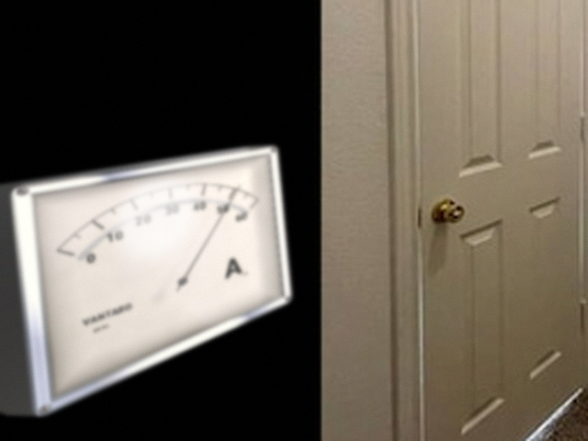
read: 50 A
